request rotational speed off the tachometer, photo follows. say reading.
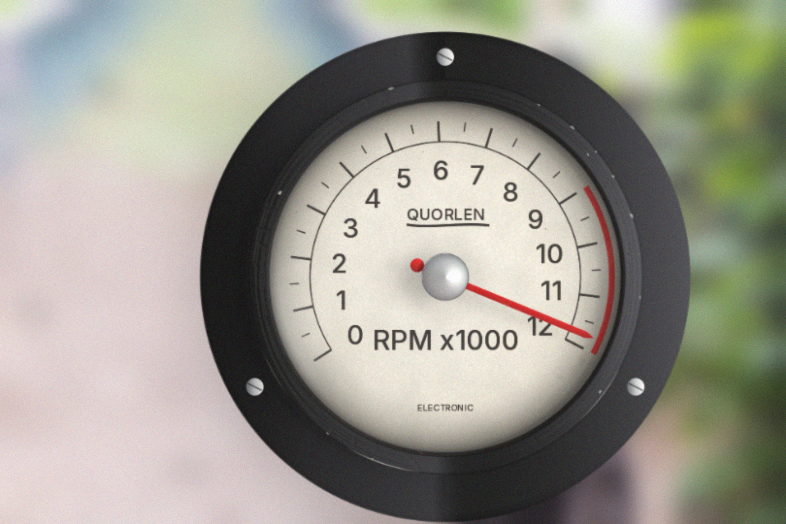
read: 11750 rpm
